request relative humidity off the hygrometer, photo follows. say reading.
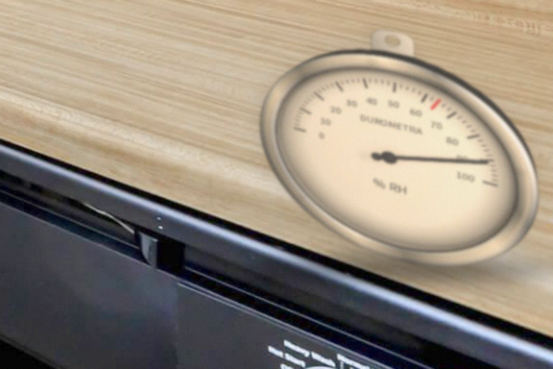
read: 90 %
